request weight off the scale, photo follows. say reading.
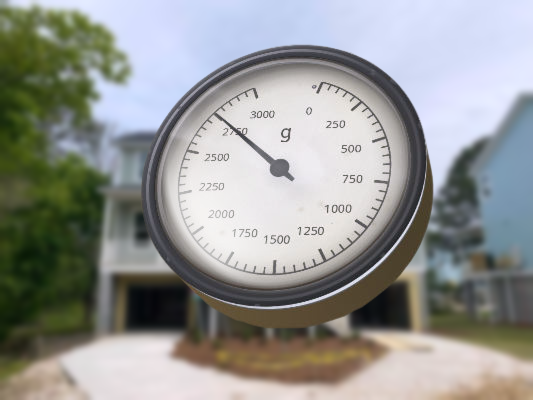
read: 2750 g
